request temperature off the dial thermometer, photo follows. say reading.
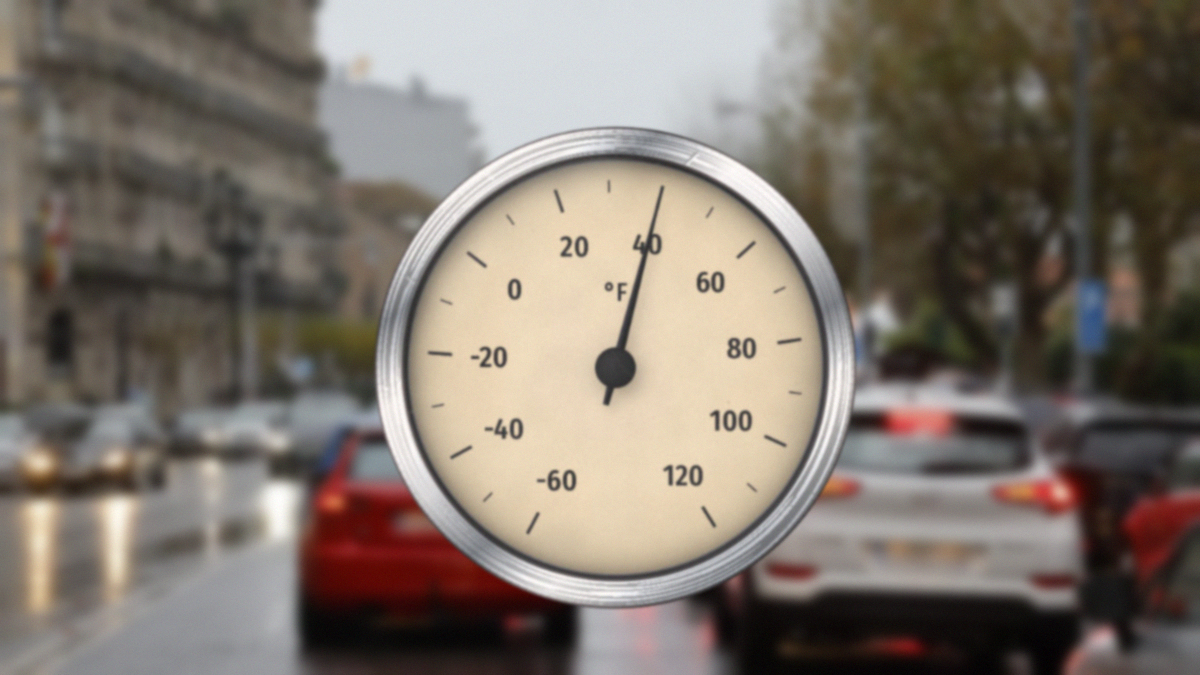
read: 40 °F
